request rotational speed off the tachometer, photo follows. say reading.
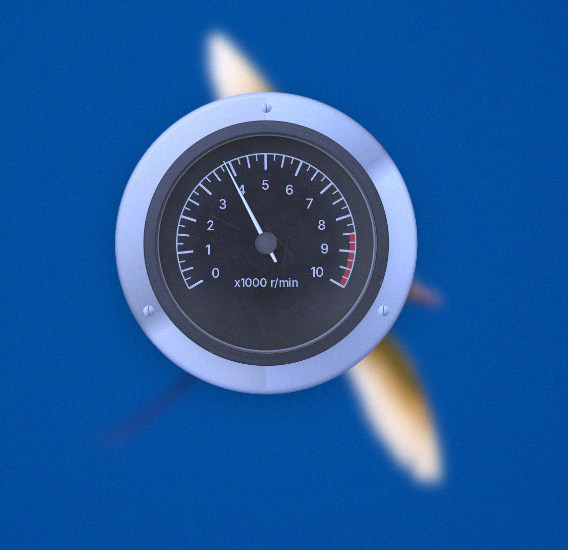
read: 3875 rpm
